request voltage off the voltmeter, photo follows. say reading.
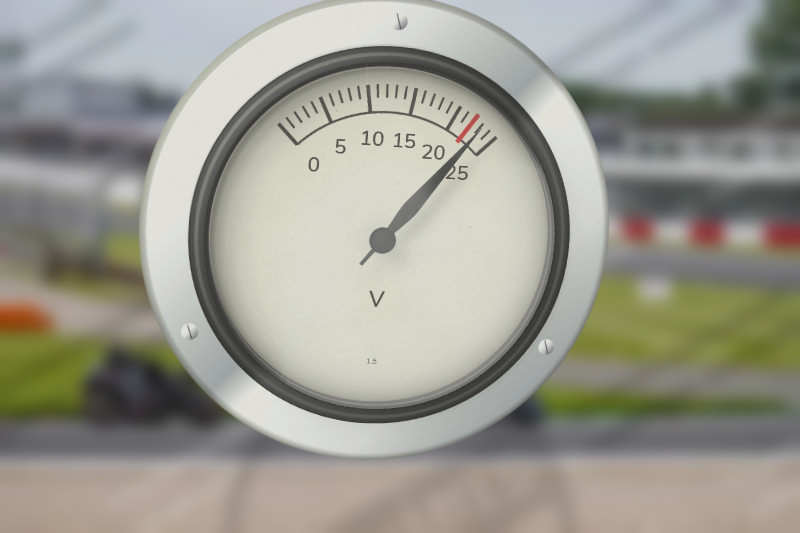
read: 23 V
